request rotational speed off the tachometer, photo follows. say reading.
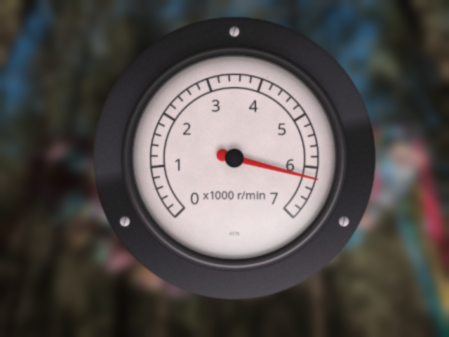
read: 6200 rpm
